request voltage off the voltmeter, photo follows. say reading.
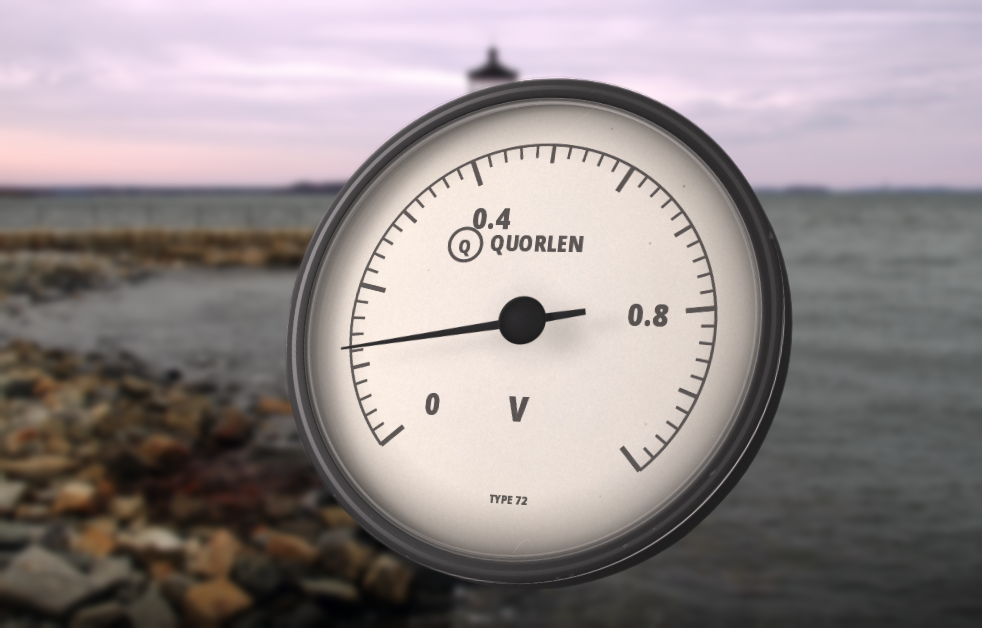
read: 0.12 V
